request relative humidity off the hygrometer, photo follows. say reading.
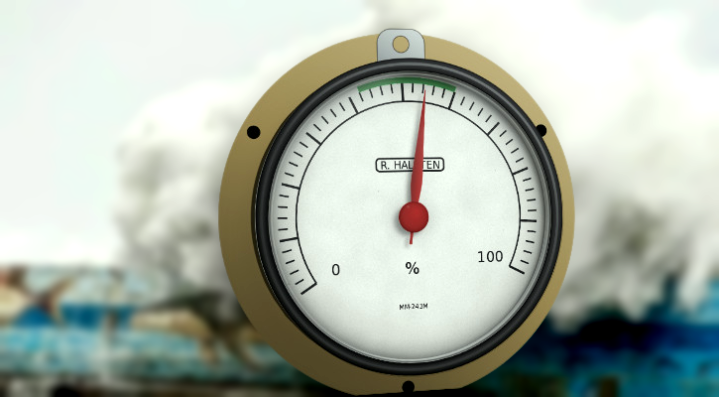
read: 54 %
